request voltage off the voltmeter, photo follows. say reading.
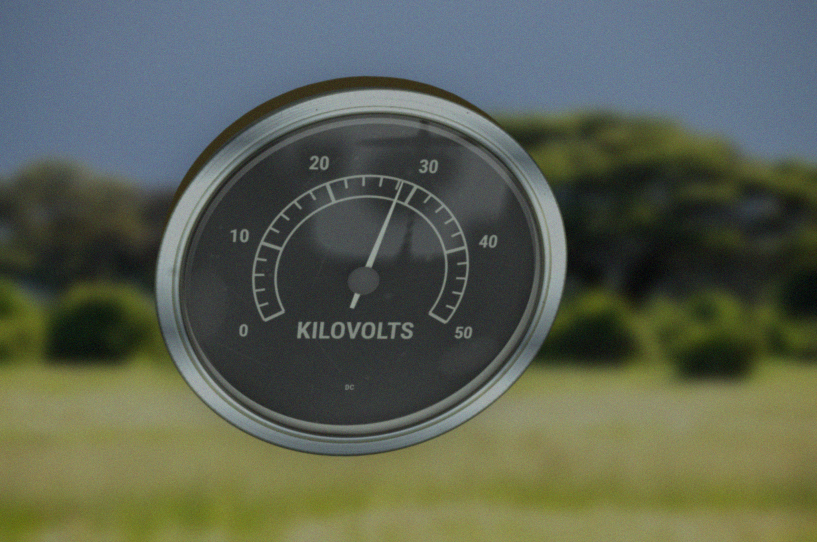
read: 28 kV
